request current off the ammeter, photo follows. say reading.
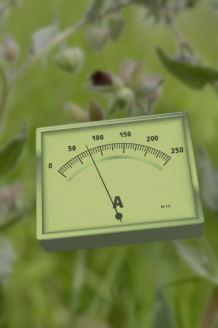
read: 75 A
